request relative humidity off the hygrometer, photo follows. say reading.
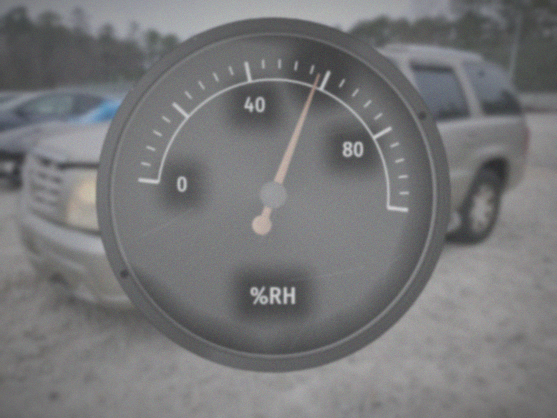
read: 58 %
